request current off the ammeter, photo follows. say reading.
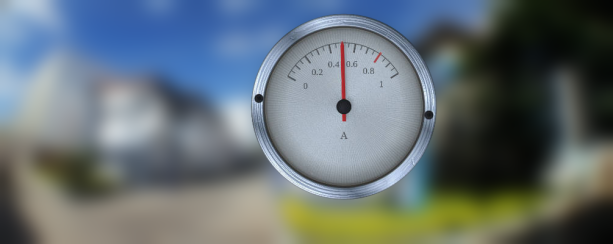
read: 0.5 A
